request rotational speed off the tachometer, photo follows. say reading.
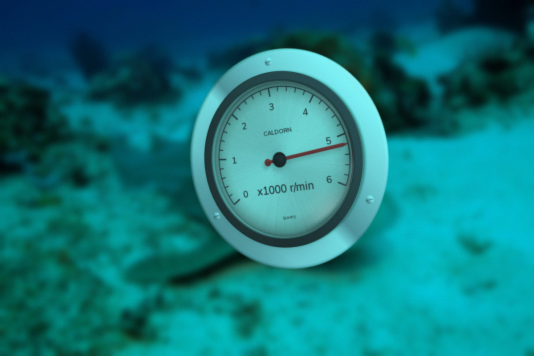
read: 5200 rpm
